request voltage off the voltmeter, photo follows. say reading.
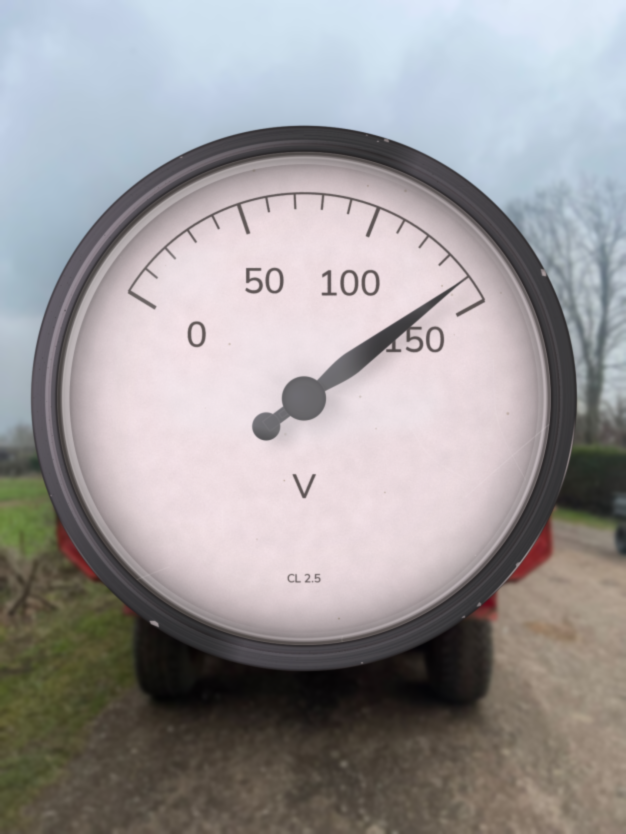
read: 140 V
